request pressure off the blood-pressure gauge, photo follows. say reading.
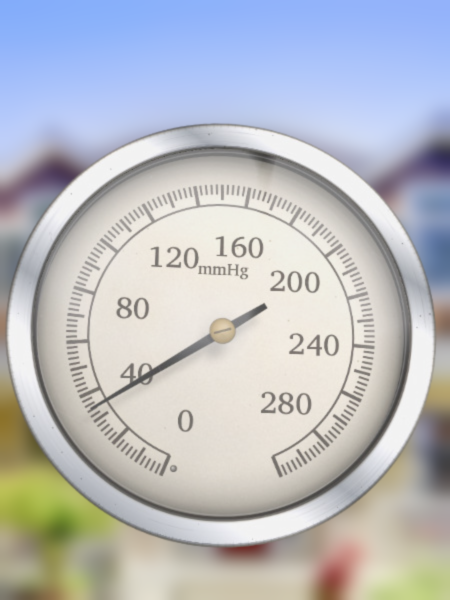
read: 34 mmHg
